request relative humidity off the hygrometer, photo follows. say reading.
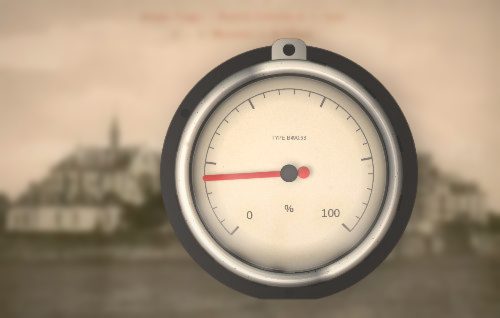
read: 16 %
